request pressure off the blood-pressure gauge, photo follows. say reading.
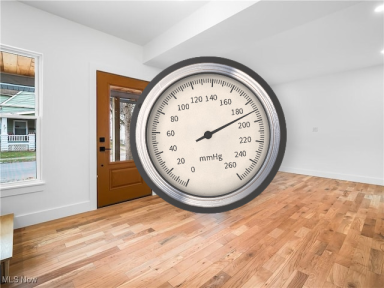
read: 190 mmHg
